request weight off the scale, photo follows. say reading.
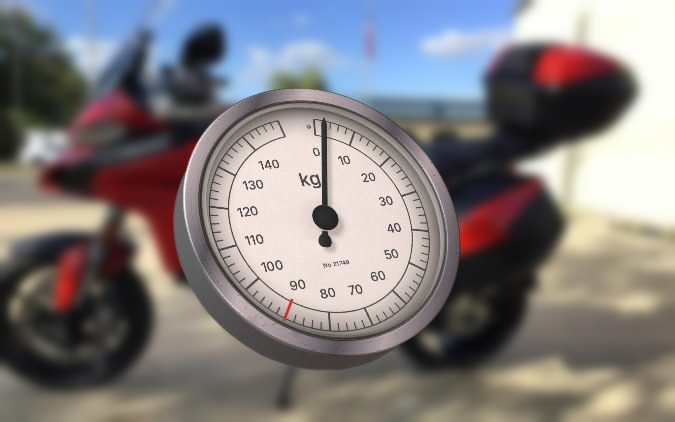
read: 2 kg
